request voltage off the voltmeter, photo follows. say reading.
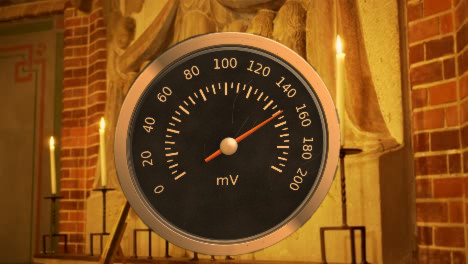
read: 150 mV
